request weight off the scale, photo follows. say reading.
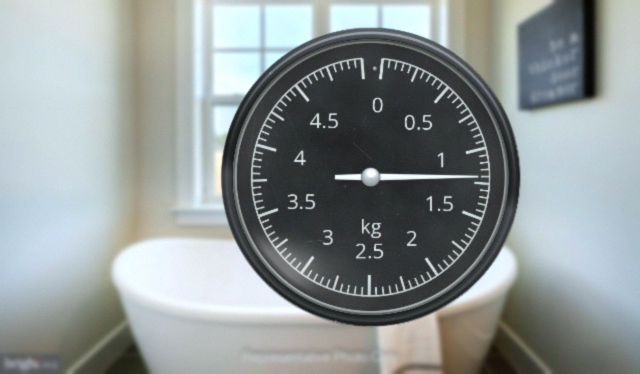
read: 1.2 kg
